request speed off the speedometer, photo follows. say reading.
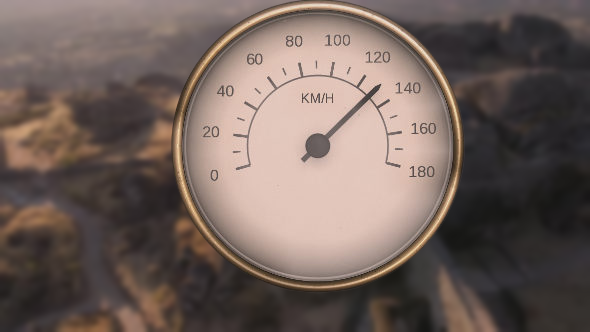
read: 130 km/h
